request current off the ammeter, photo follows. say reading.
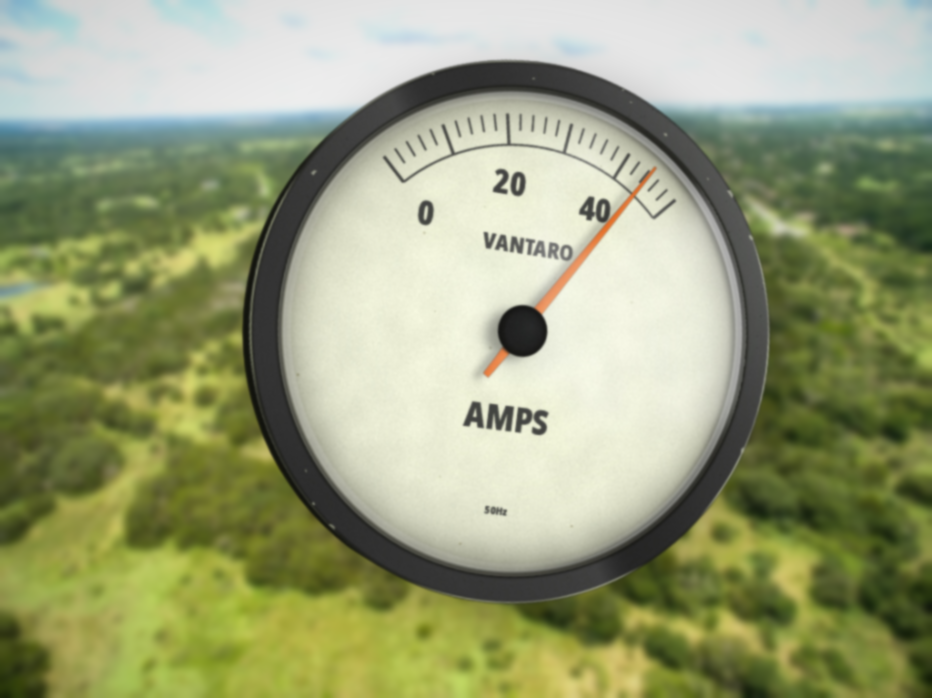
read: 44 A
